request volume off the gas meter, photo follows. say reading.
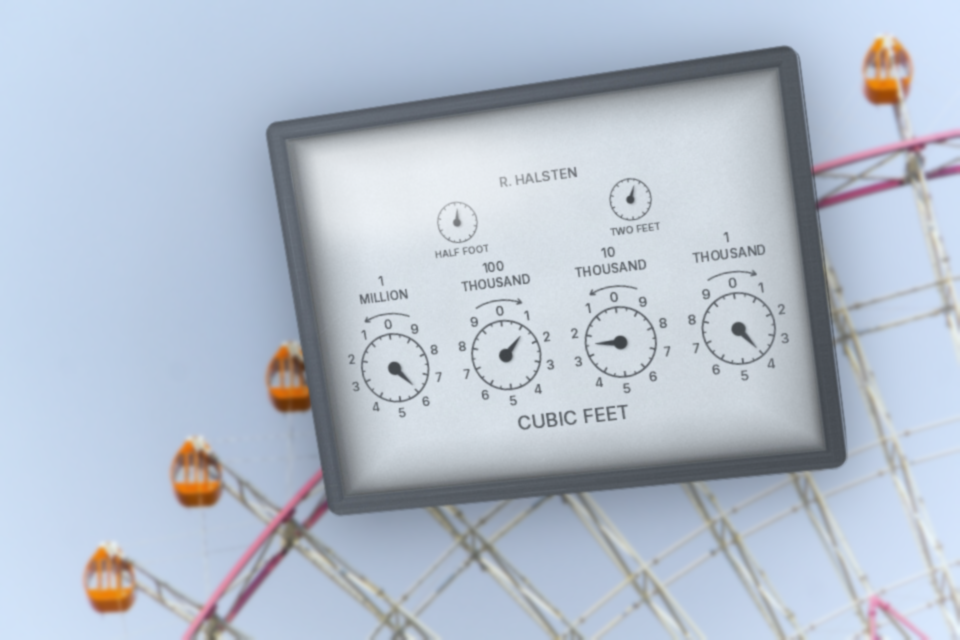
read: 612400 ft³
